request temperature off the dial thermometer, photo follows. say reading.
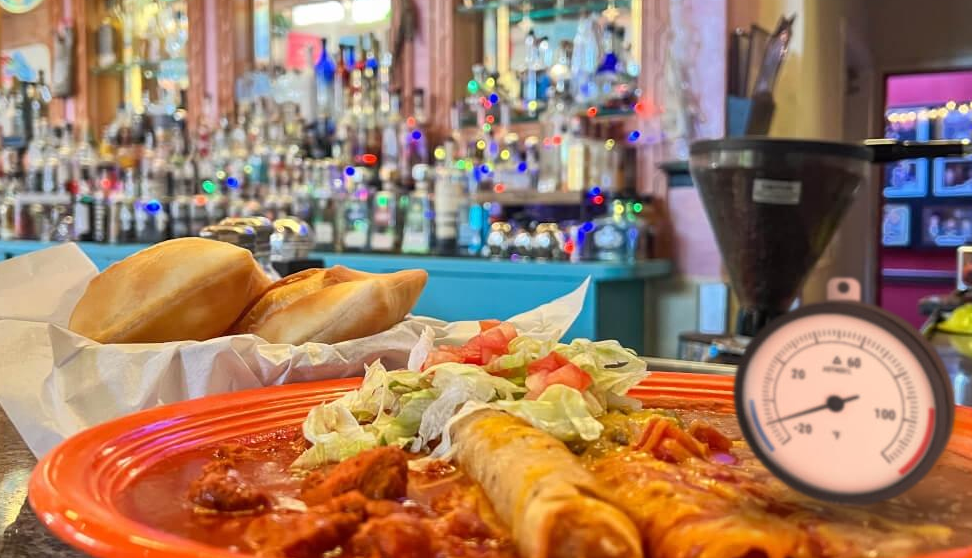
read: -10 °F
